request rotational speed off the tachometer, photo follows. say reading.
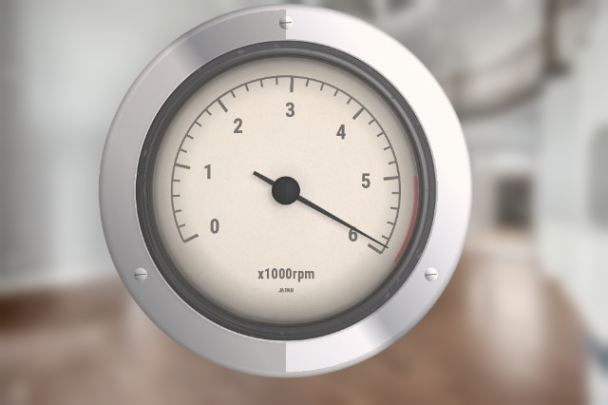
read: 5900 rpm
